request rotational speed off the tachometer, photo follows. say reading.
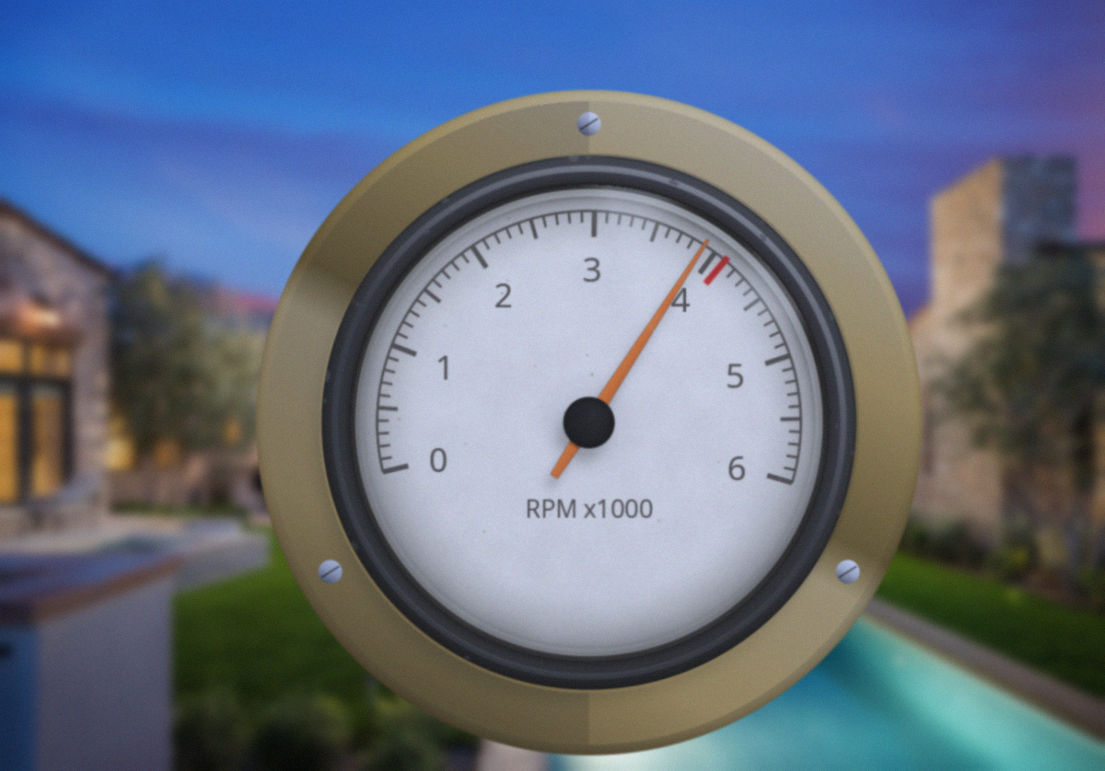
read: 3900 rpm
